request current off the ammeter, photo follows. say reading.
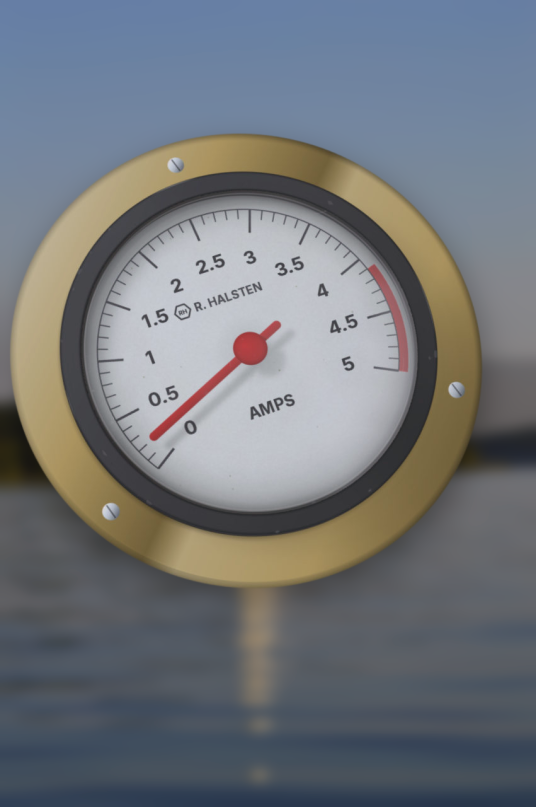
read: 0.2 A
